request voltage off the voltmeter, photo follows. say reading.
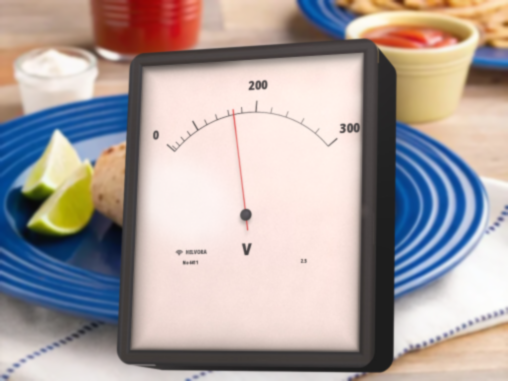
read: 170 V
